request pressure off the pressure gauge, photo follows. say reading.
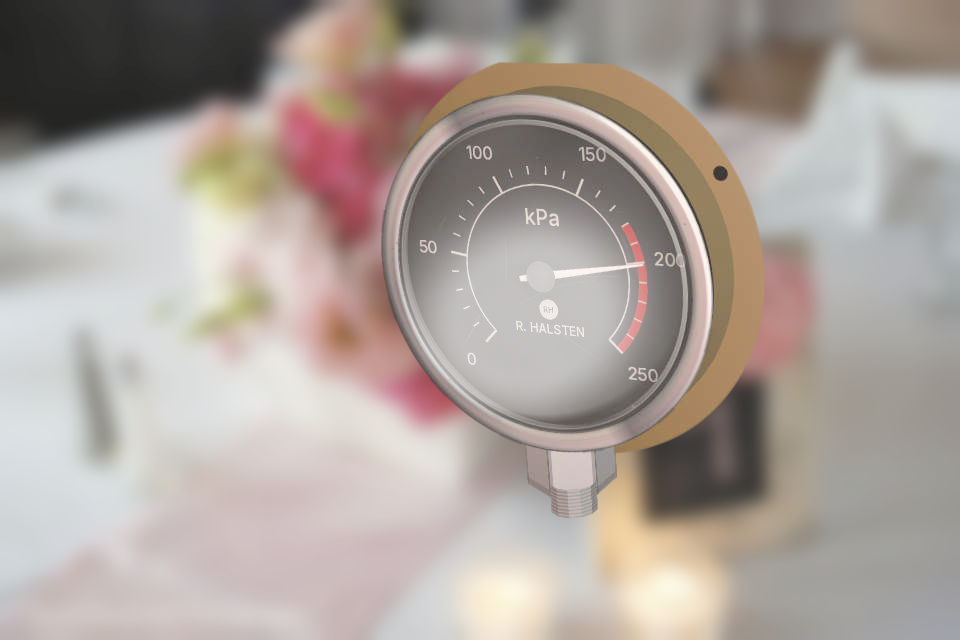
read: 200 kPa
